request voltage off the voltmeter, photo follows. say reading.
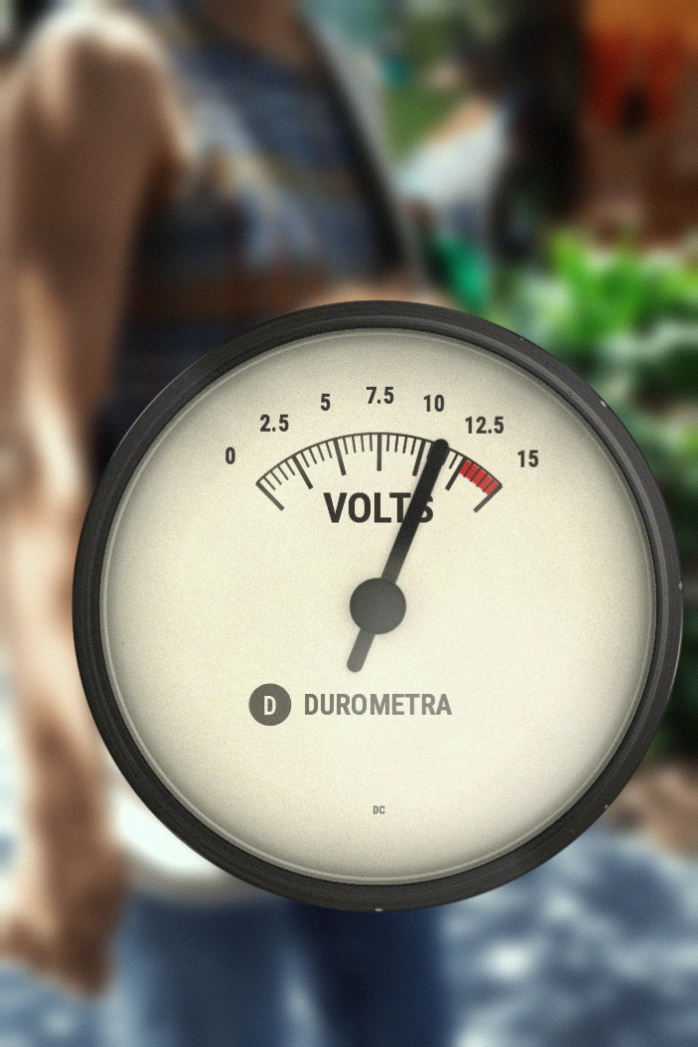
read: 11 V
